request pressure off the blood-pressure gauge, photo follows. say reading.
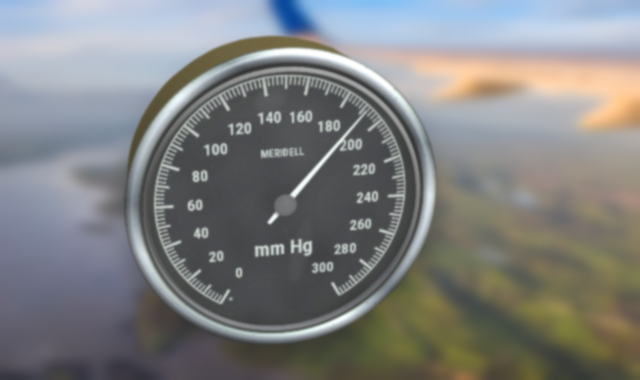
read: 190 mmHg
